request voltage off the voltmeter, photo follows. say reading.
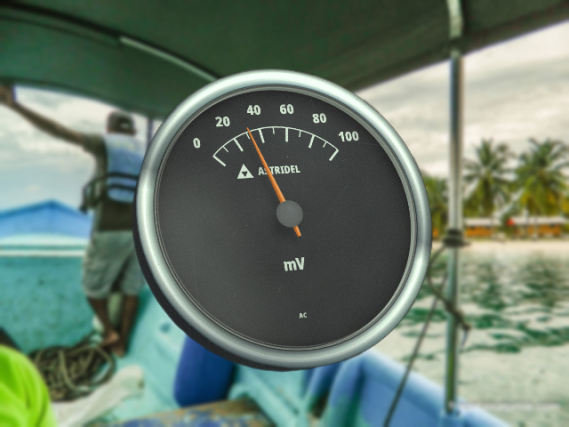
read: 30 mV
